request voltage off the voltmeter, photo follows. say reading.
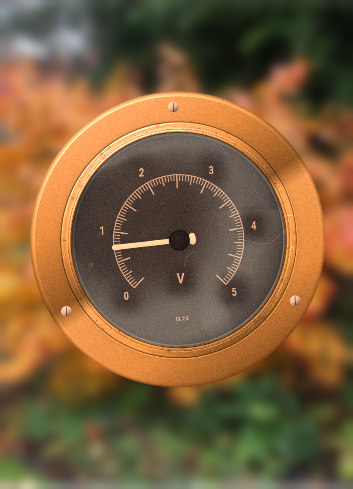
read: 0.75 V
